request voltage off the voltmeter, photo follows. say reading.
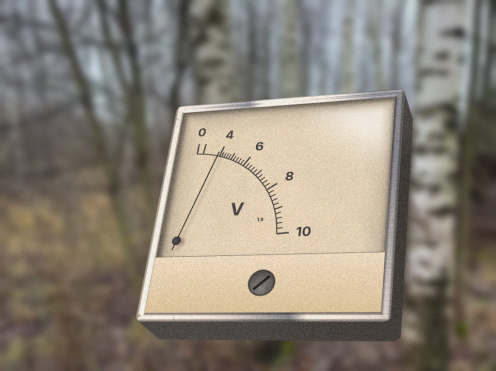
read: 4 V
